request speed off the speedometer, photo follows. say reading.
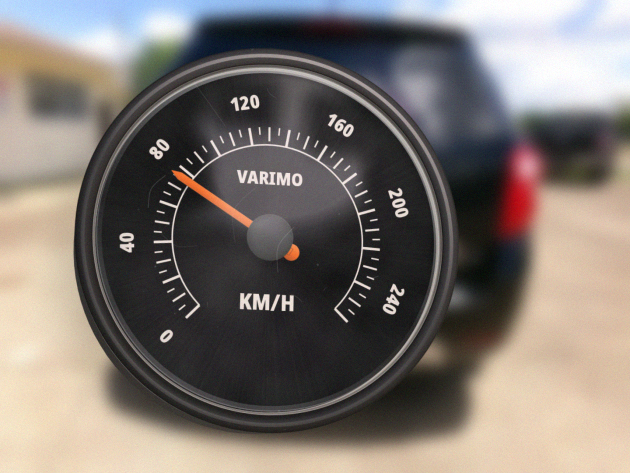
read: 75 km/h
